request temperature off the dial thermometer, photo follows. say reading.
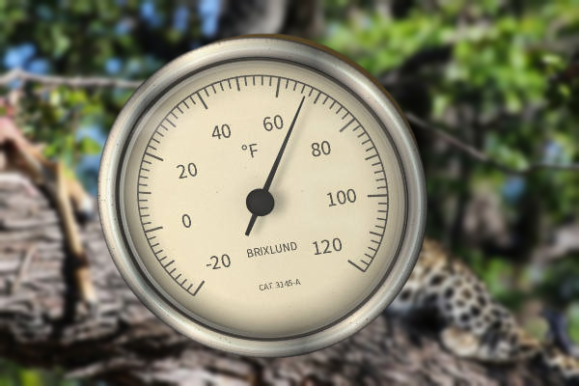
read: 67 °F
